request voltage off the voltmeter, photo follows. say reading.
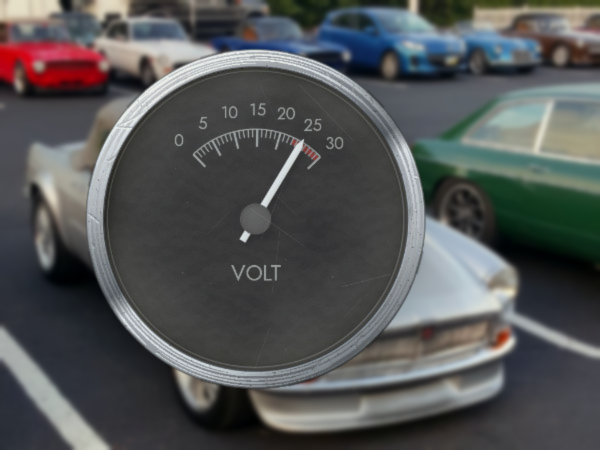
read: 25 V
